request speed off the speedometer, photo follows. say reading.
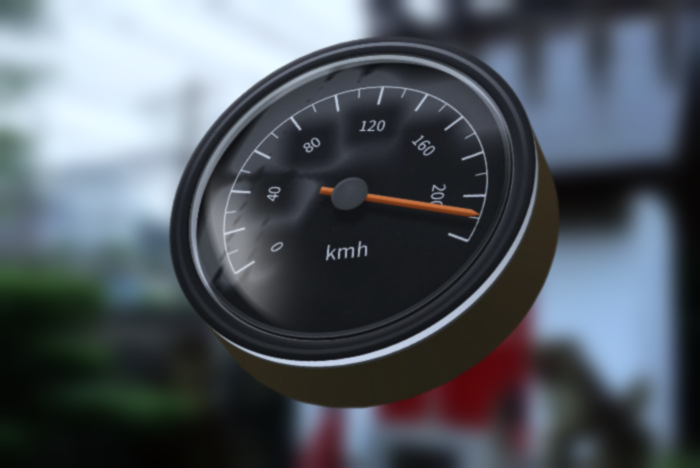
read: 210 km/h
